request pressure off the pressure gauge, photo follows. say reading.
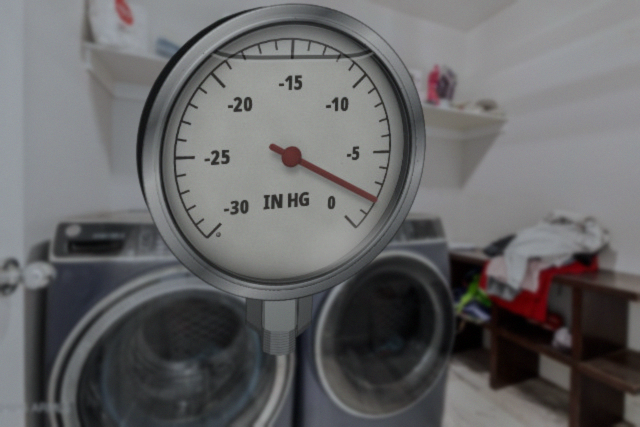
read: -2 inHg
